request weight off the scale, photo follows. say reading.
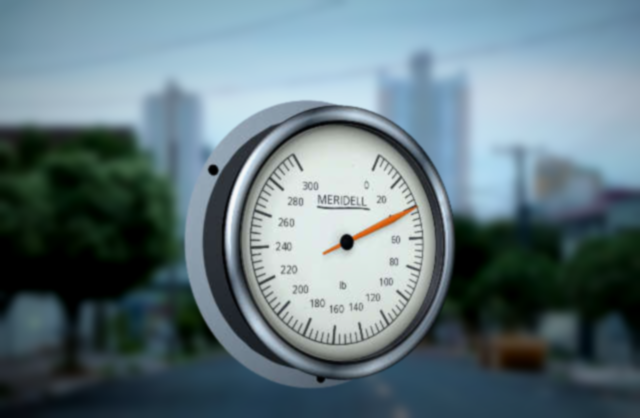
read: 40 lb
